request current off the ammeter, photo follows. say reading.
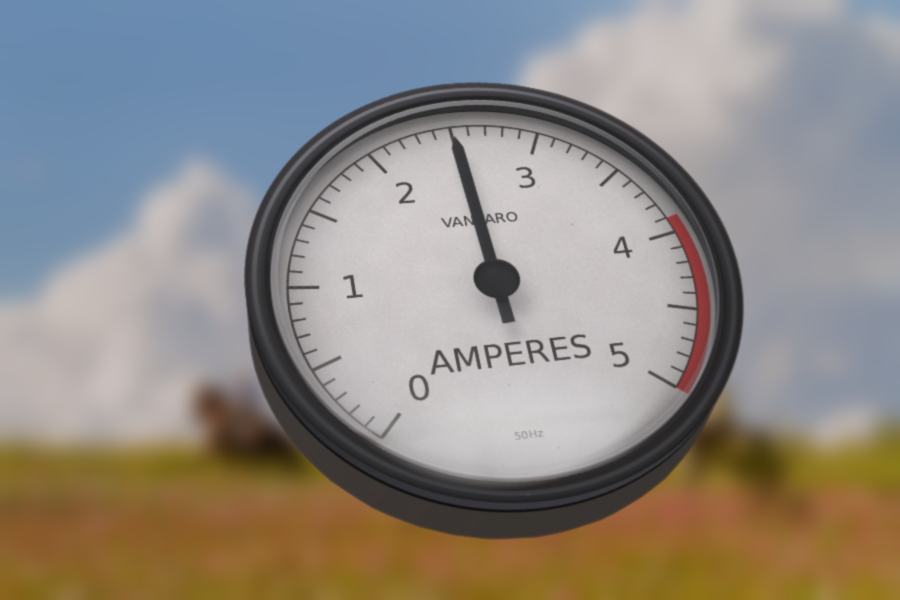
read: 2.5 A
